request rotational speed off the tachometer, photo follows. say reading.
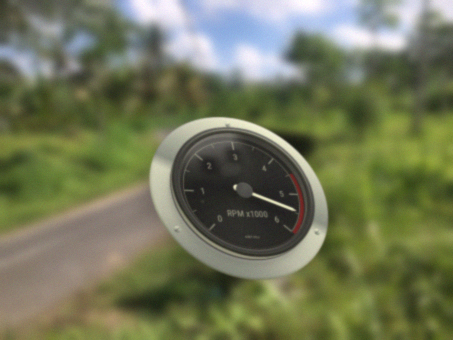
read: 5500 rpm
